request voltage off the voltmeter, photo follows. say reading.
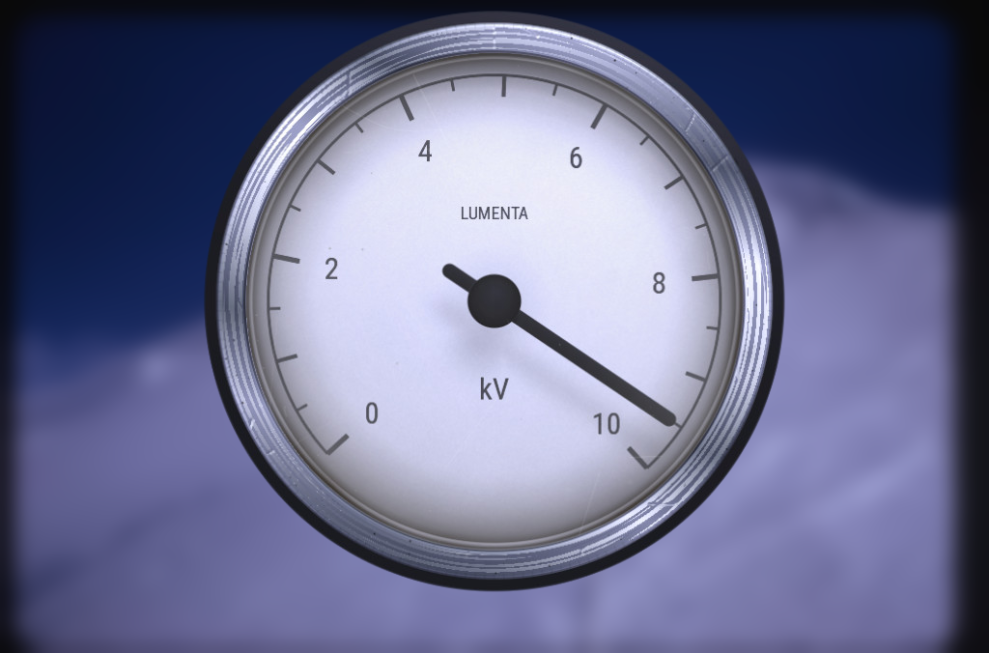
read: 9.5 kV
